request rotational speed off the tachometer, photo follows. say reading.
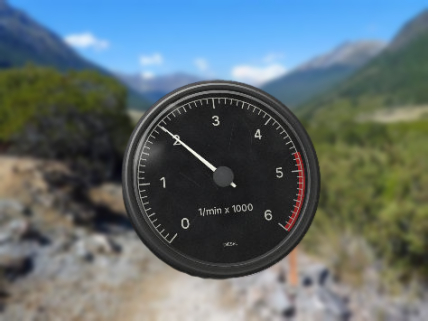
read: 2000 rpm
